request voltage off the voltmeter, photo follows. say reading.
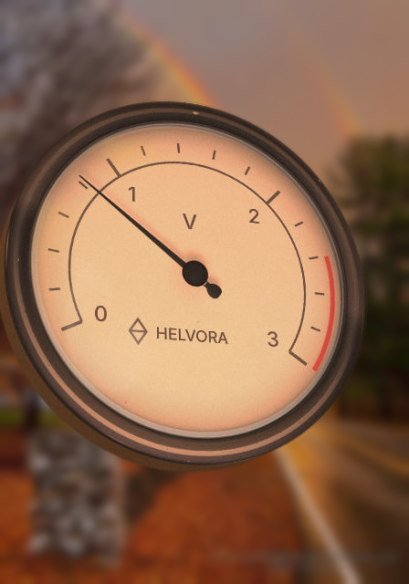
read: 0.8 V
